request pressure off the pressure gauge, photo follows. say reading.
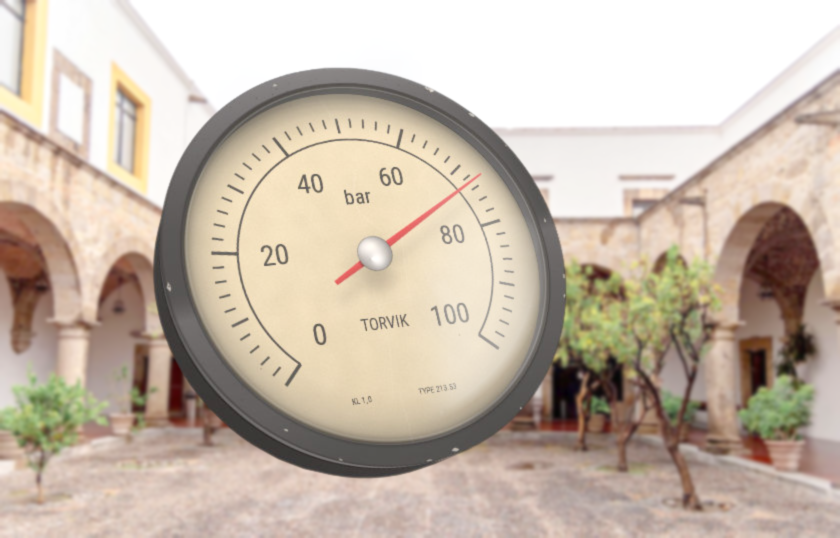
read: 73 bar
